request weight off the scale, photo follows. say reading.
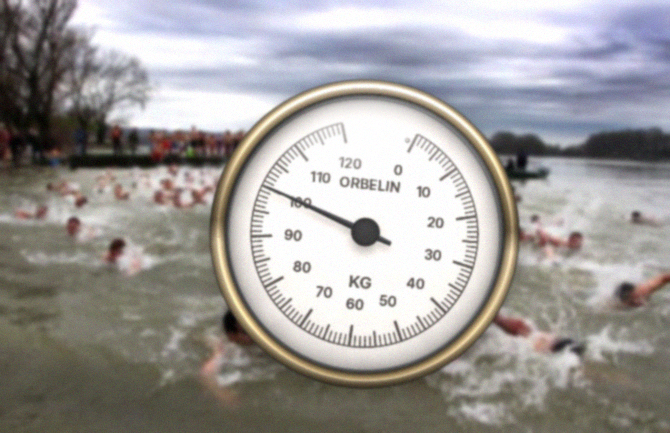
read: 100 kg
